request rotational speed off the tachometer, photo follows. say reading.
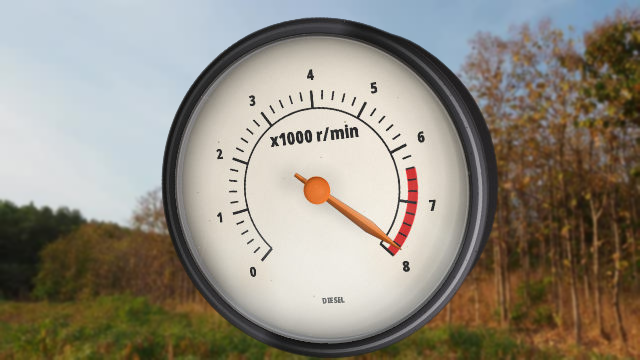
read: 7800 rpm
